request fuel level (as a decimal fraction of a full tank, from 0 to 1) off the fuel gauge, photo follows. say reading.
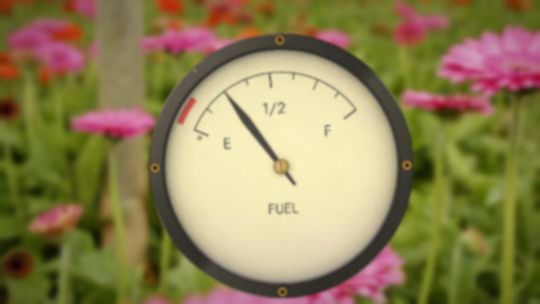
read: 0.25
